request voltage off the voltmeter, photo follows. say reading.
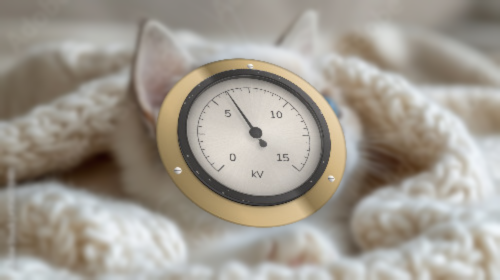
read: 6 kV
